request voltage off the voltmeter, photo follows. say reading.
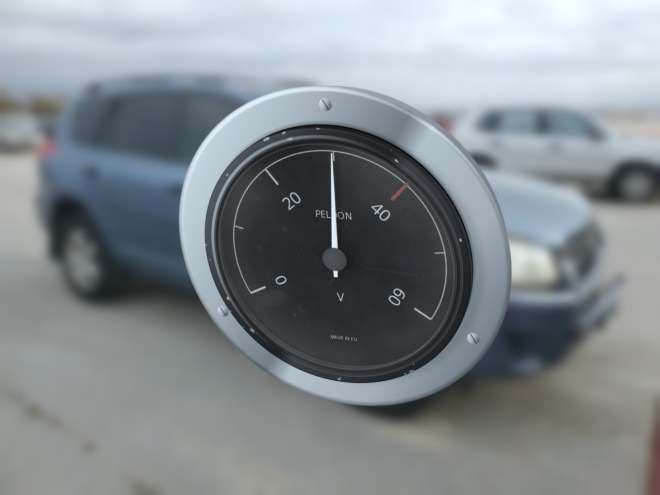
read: 30 V
